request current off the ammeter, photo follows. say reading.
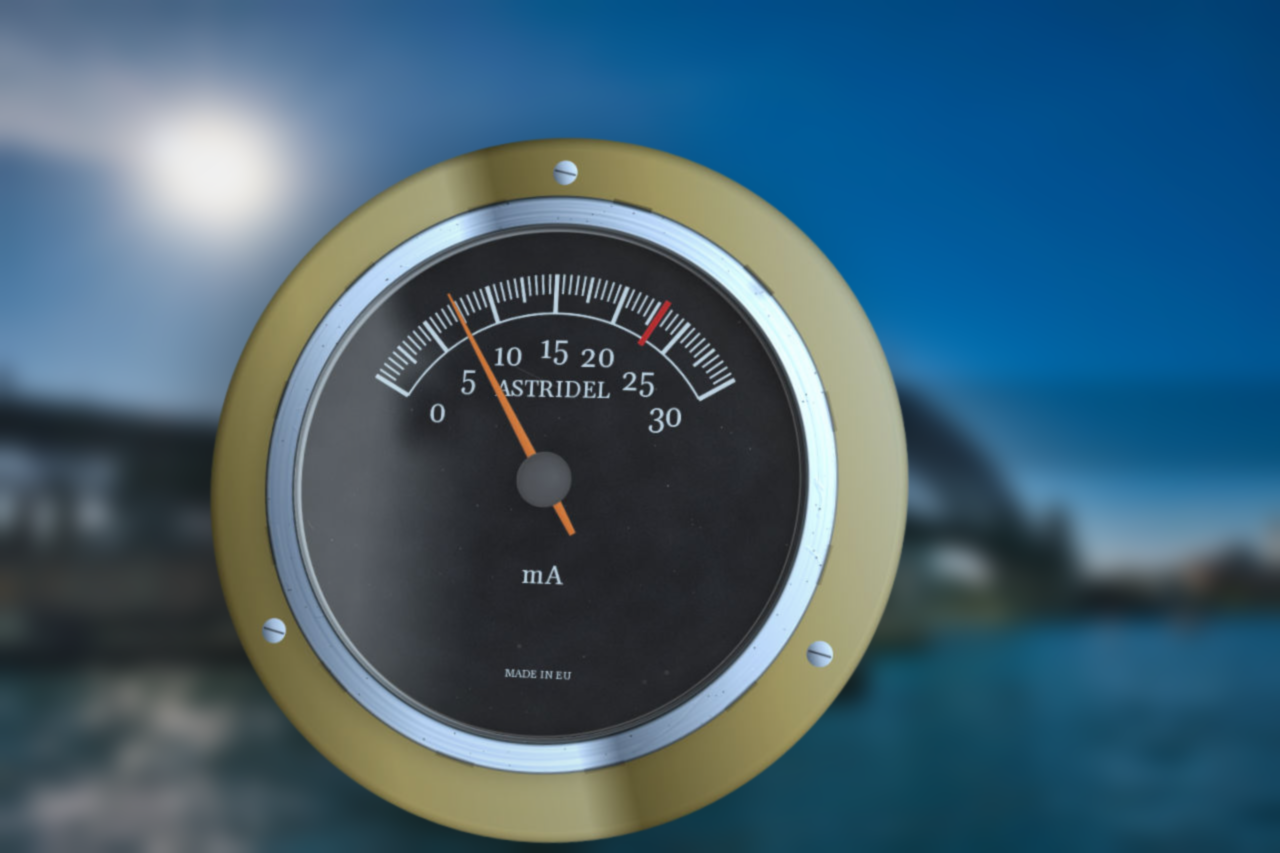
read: 7.5 mA
